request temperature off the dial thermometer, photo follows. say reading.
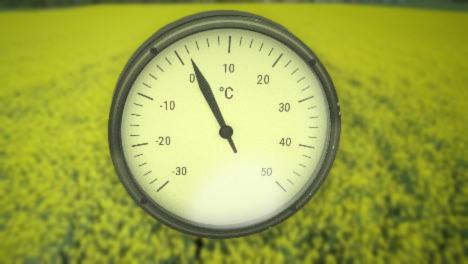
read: 2 °C
